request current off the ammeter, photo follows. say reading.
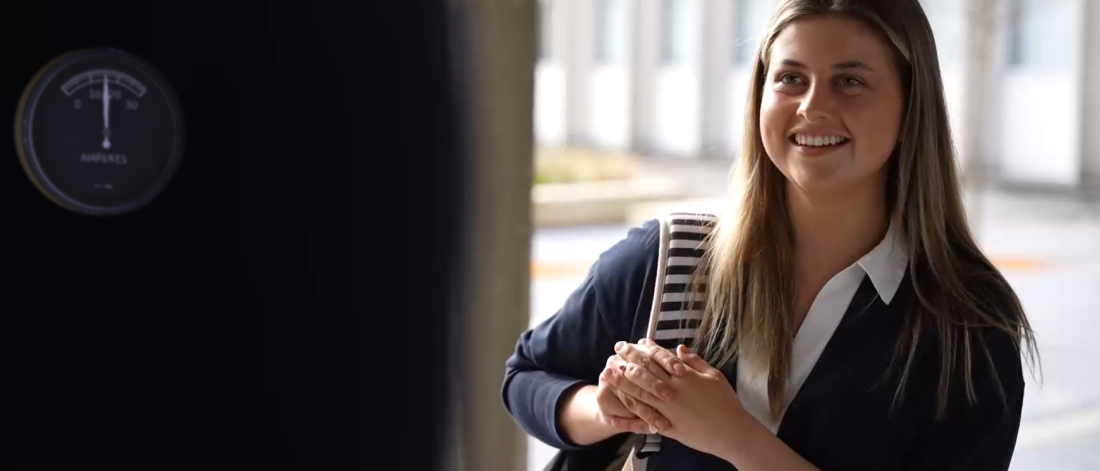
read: 15 A
